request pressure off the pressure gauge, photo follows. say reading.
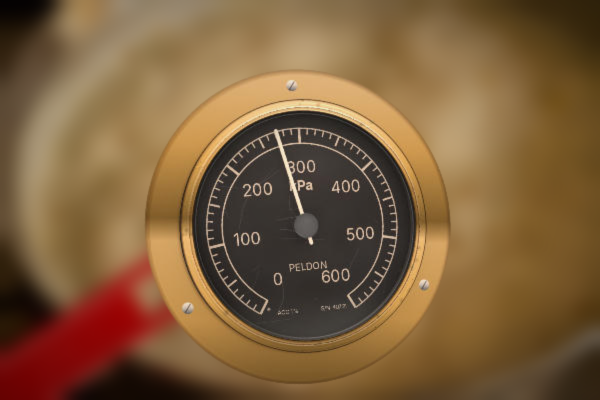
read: 270 kPa
